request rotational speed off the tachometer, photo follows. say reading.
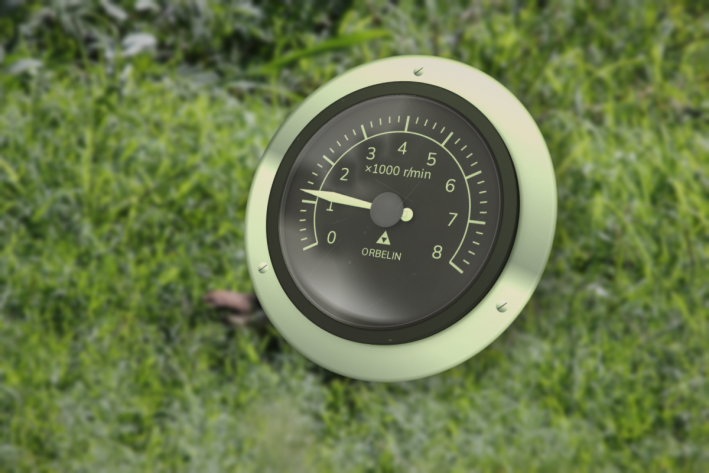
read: 1200 rpm
